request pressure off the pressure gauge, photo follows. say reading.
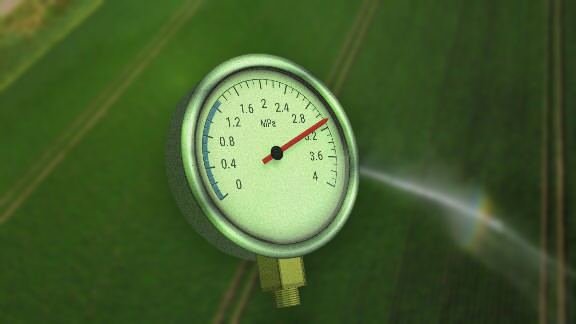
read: 3.1 MPa
